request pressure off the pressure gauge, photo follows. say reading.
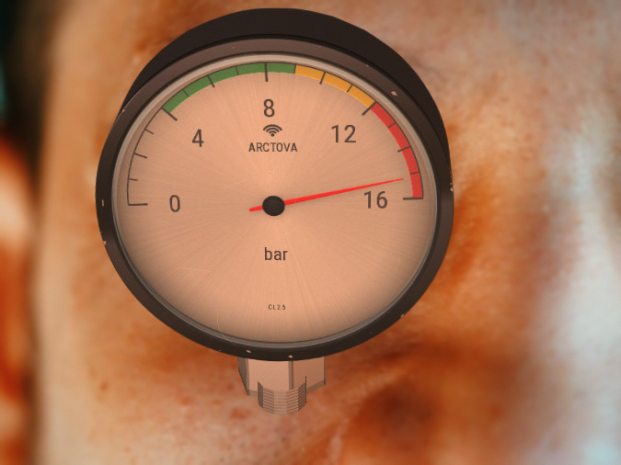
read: 15 bar
